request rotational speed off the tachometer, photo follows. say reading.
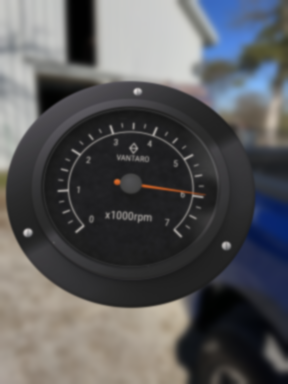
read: 6000 rpm
